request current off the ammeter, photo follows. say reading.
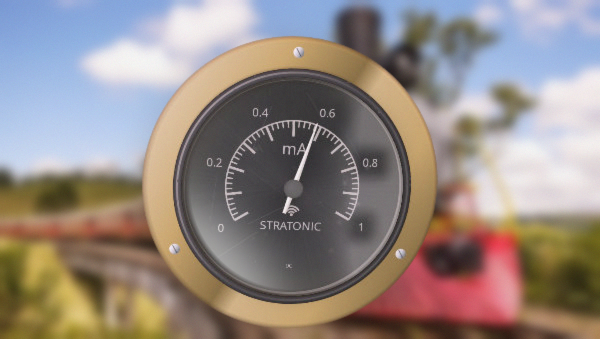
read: 0.58 mA
